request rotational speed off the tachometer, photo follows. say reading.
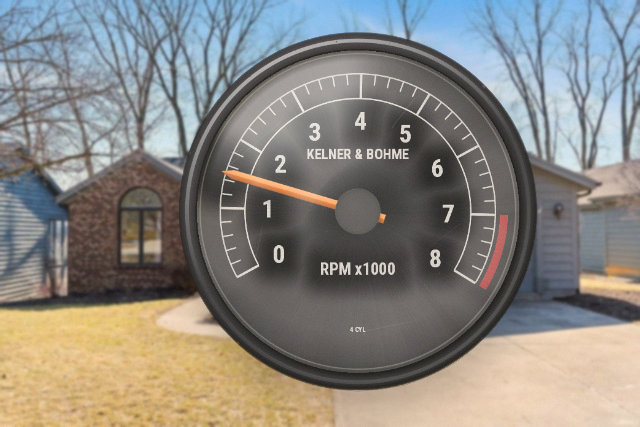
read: 1500 rpm
